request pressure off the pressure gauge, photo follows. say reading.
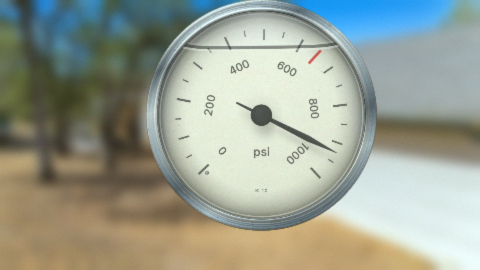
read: 925 psi
